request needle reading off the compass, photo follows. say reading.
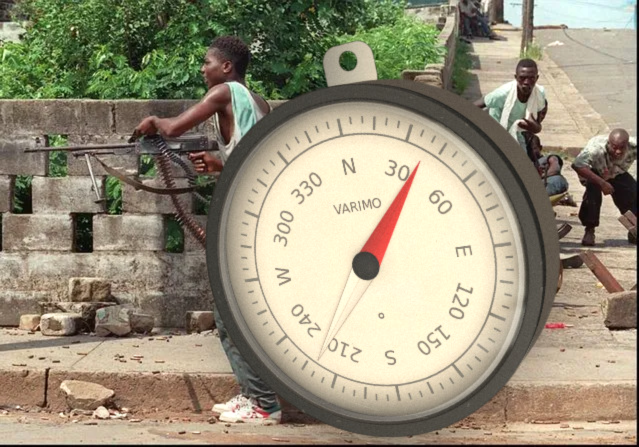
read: 40 °
